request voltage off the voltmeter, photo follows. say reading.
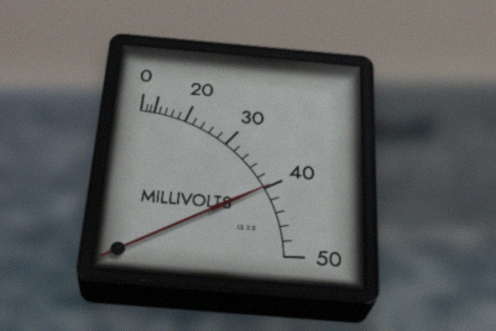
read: 40 mV
